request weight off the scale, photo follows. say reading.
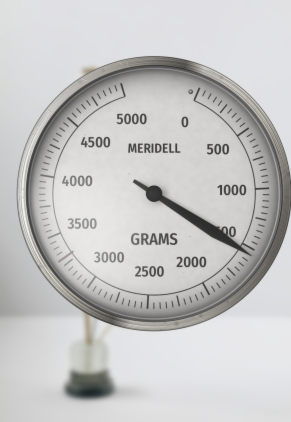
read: 1550 g
